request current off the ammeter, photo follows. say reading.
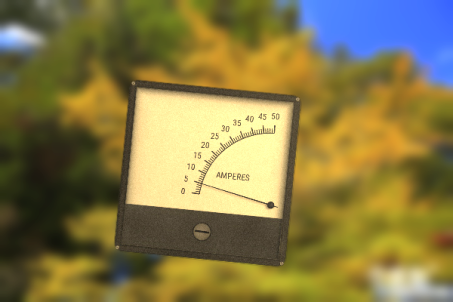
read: 5 A
